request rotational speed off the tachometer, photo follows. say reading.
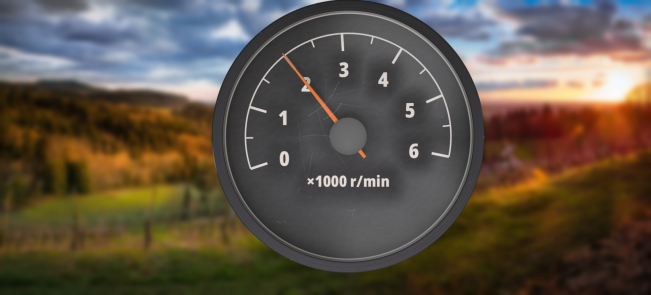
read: 2000 rpm
